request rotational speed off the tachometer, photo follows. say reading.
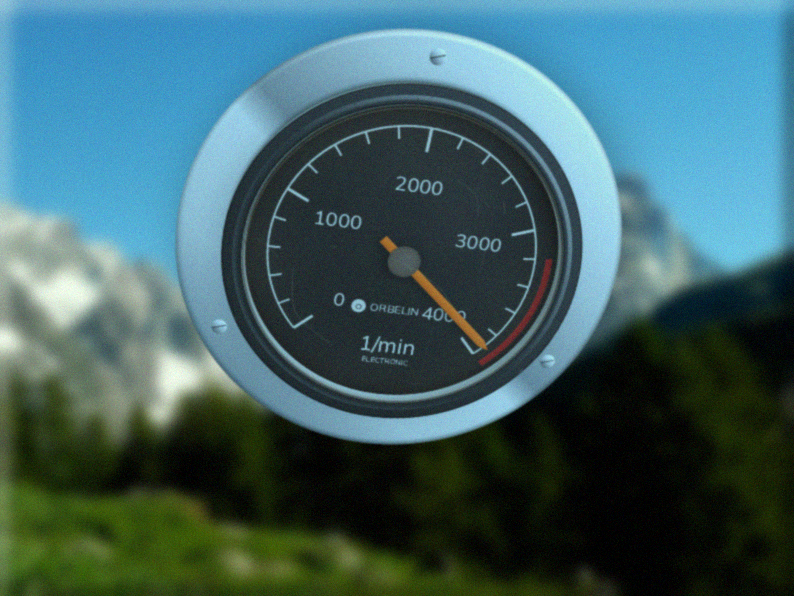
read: 3900 rpm
